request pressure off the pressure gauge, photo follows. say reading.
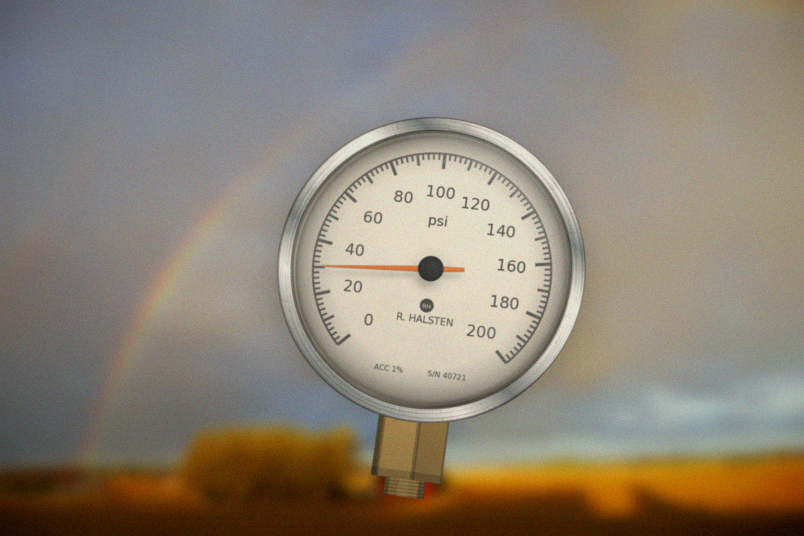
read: 30 psi
